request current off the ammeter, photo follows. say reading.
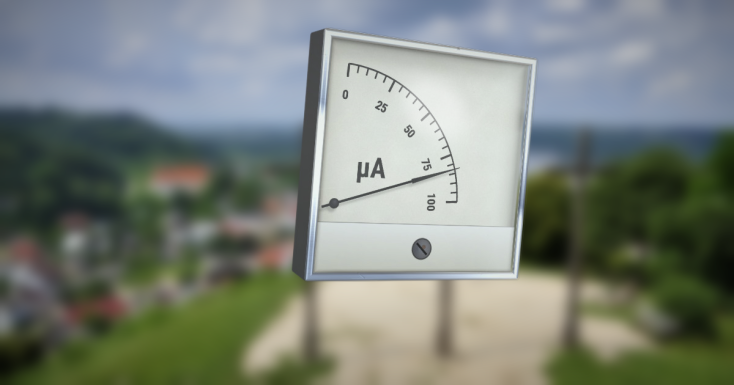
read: 82.5 µA
